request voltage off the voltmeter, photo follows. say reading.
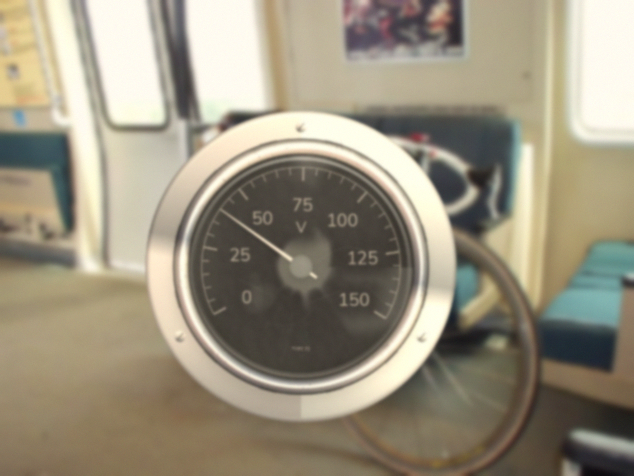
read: 40 V
